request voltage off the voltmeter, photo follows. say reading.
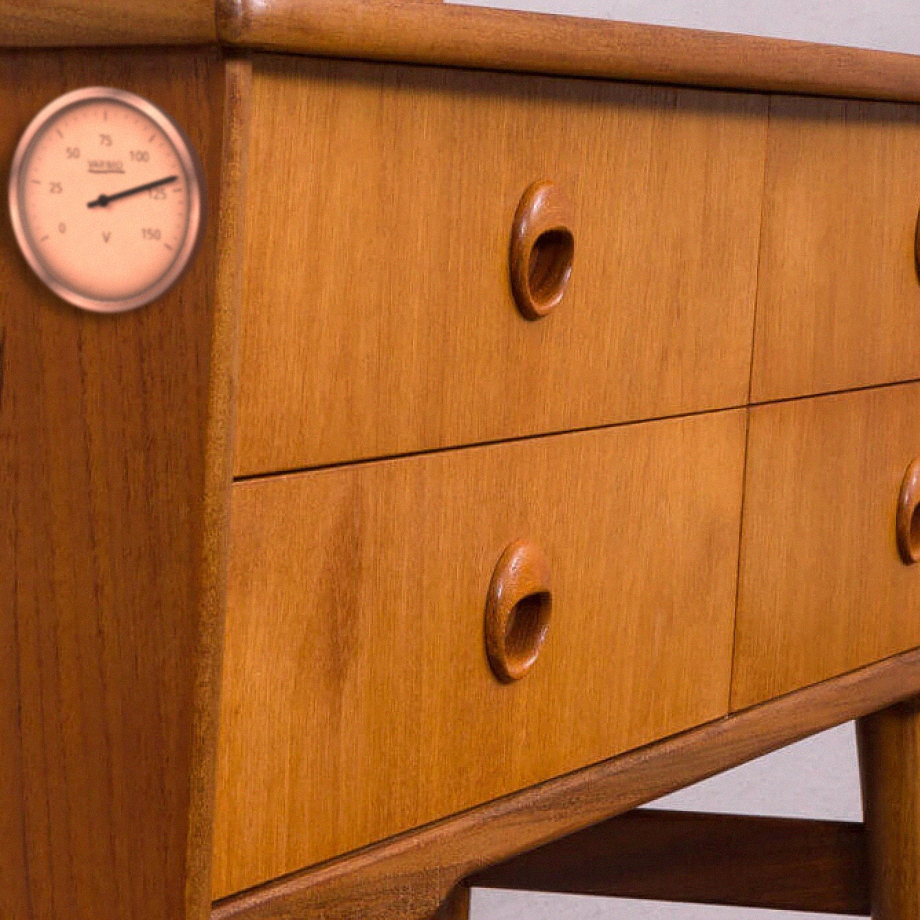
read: 120 V
